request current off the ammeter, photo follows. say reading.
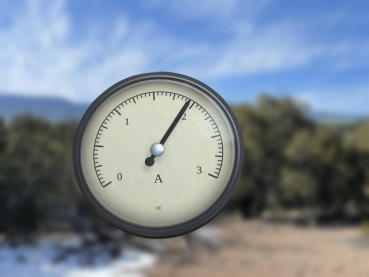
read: 1.95 A
